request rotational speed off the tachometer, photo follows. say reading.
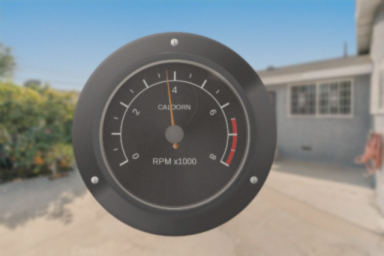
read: 3750 rpm
